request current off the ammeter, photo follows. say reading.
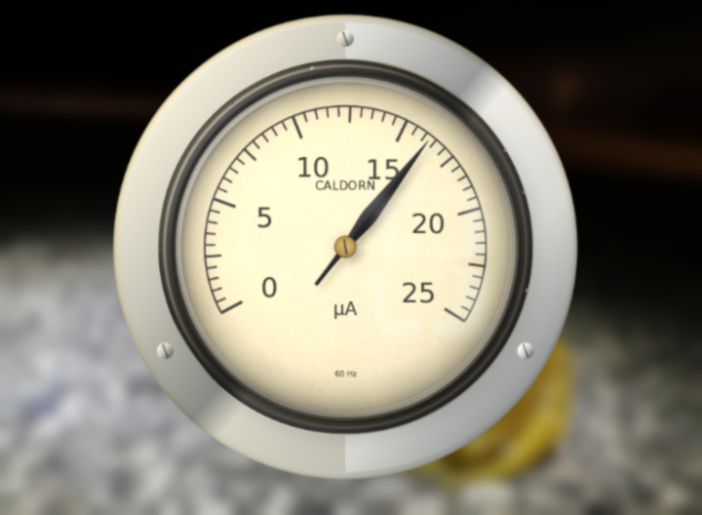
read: 16.25 µA
